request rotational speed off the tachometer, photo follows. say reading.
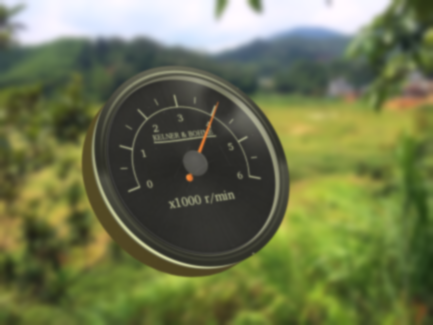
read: 4000 rpm
